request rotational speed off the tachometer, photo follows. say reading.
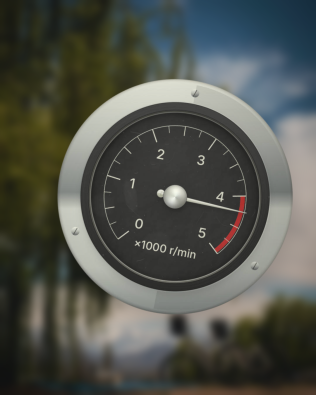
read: 4250 rpm
